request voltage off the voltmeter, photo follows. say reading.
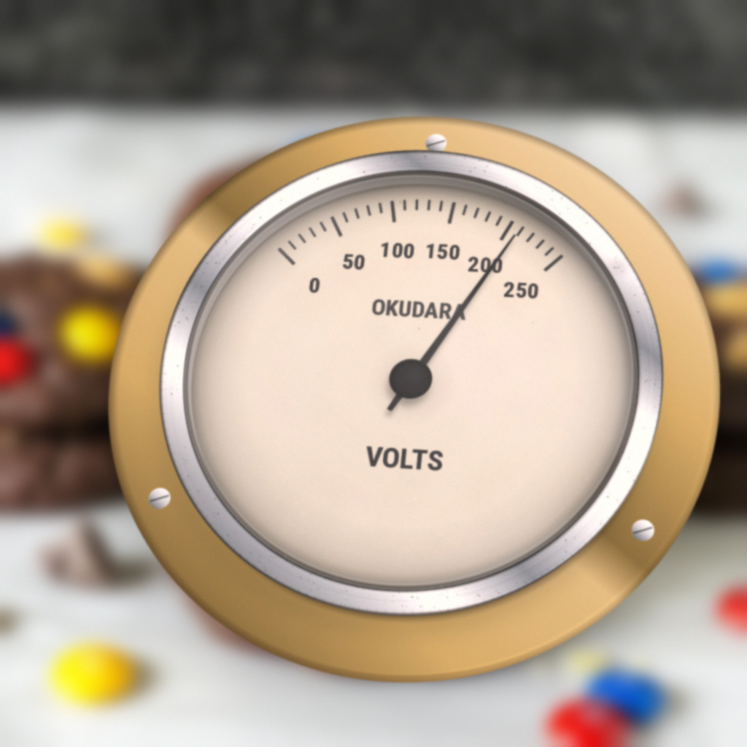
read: 210 V
